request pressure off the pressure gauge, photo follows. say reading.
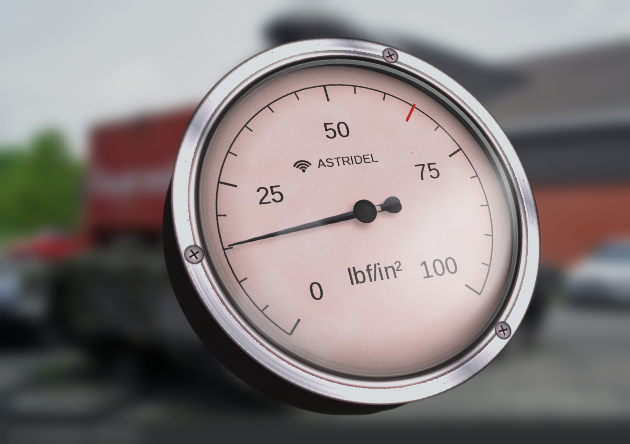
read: 15 psi
